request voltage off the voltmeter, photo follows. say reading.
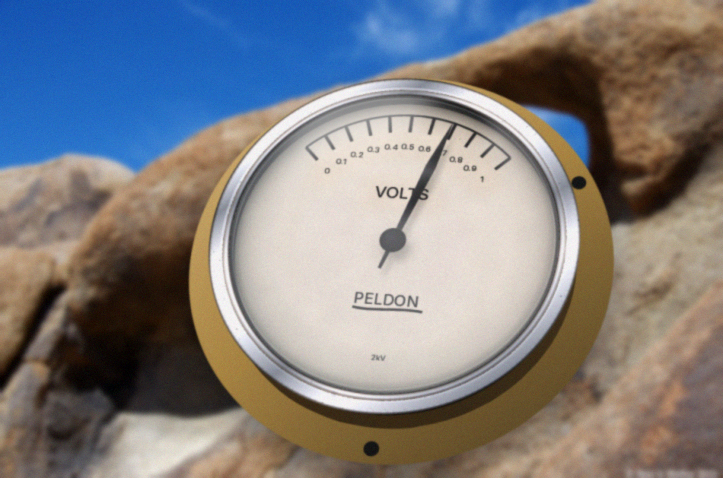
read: 0.7 V
